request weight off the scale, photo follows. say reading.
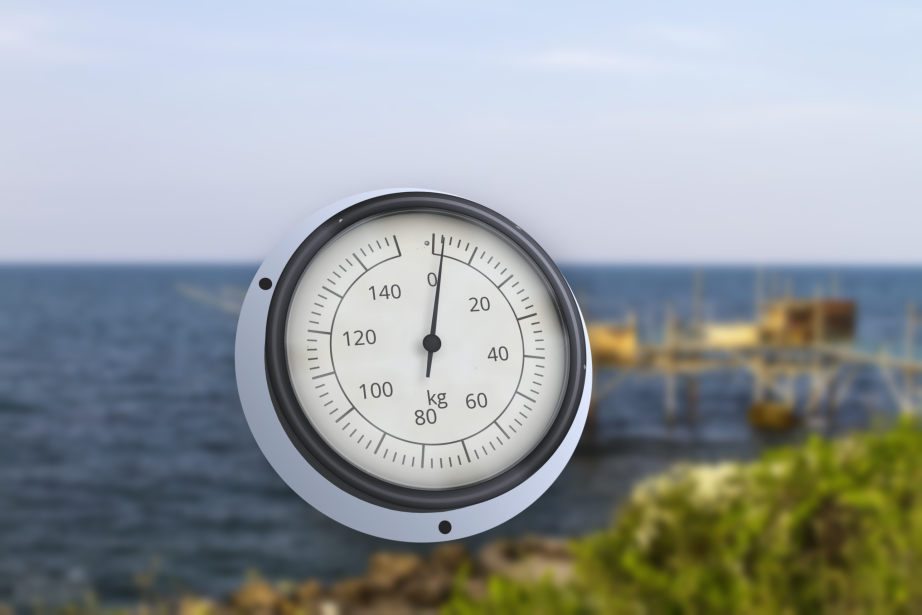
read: 2 kg
